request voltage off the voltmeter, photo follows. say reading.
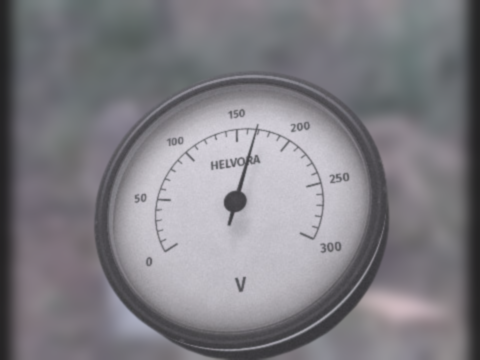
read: 170 V
